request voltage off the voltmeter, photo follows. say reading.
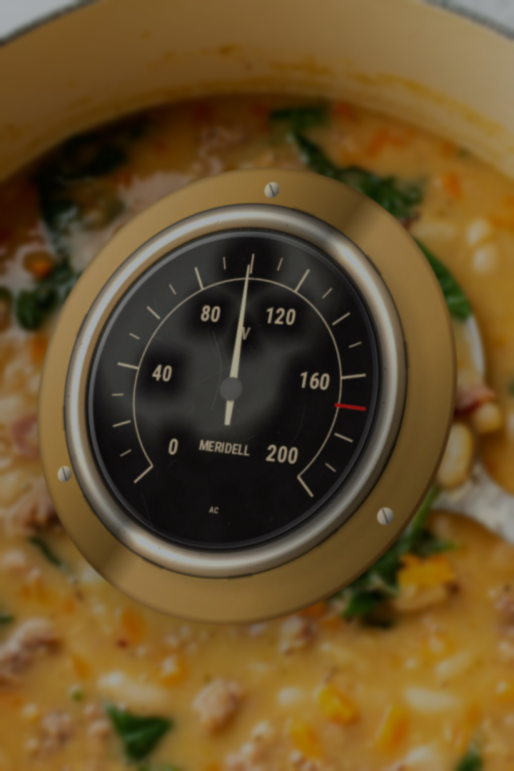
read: 100 V
